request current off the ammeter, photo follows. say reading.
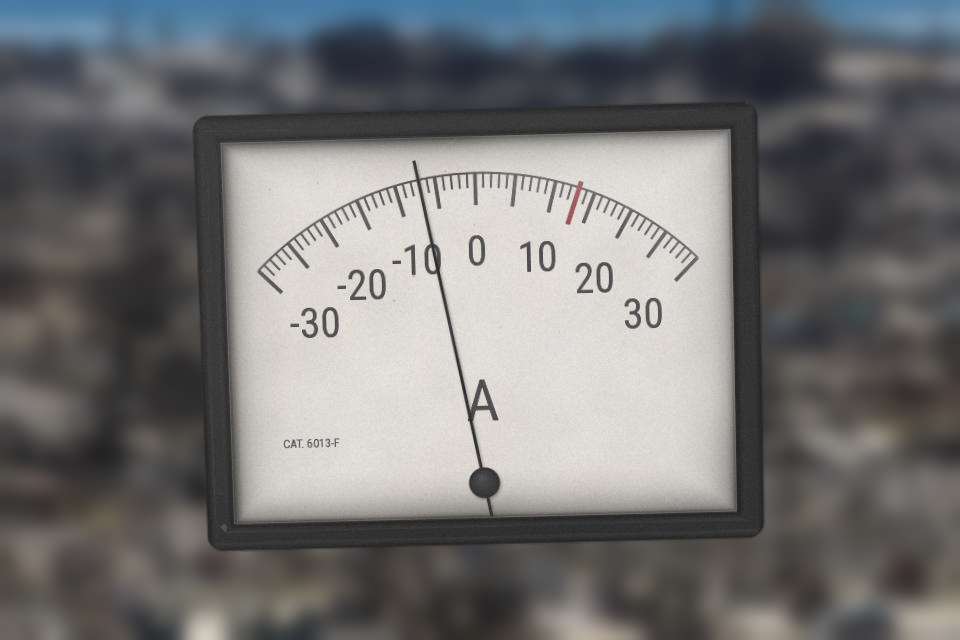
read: -7 A
